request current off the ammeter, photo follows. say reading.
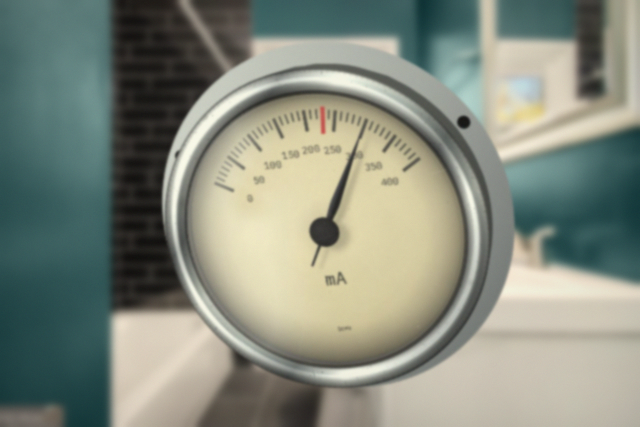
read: 300 mA
